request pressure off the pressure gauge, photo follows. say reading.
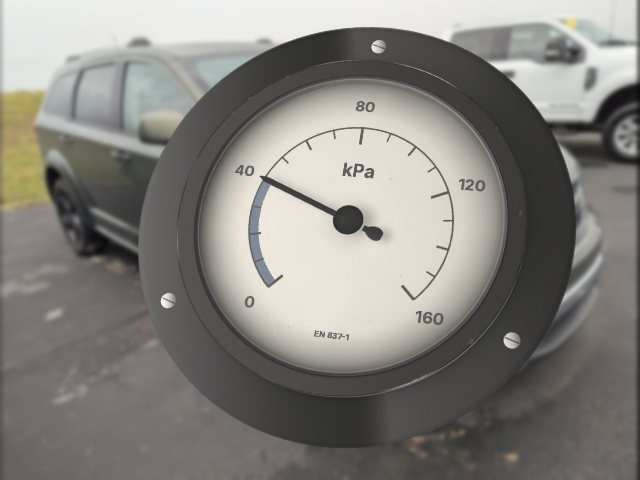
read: 40 kPa
